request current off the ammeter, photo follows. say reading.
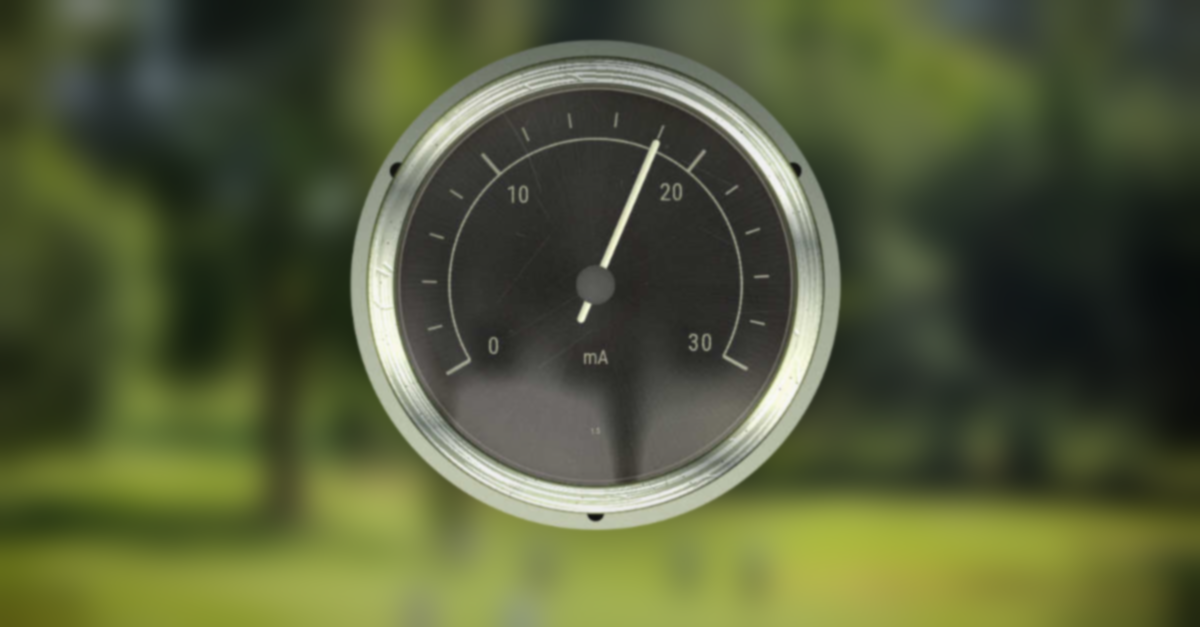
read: 18 mA
